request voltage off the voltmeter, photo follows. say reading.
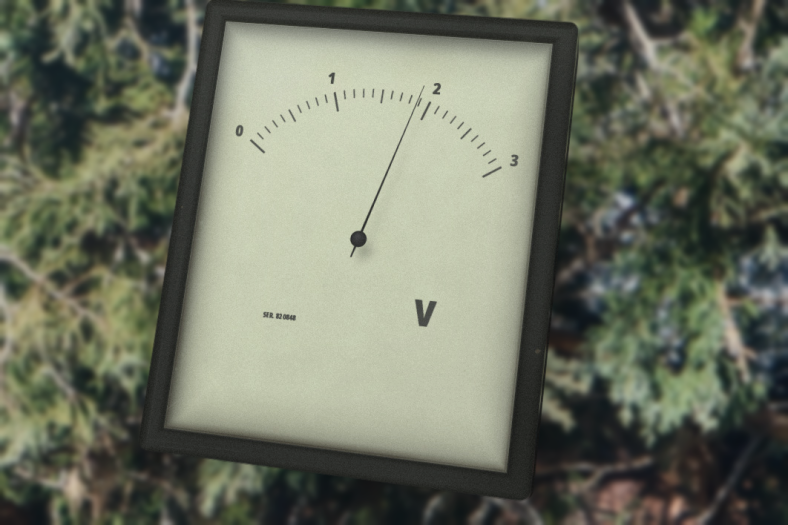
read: 1.9 V
